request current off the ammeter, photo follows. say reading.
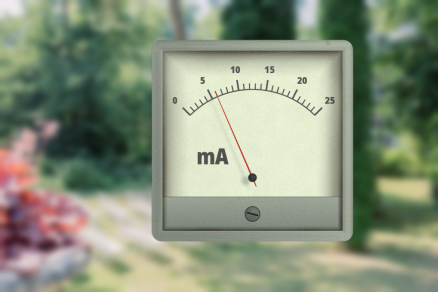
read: 6 mA
